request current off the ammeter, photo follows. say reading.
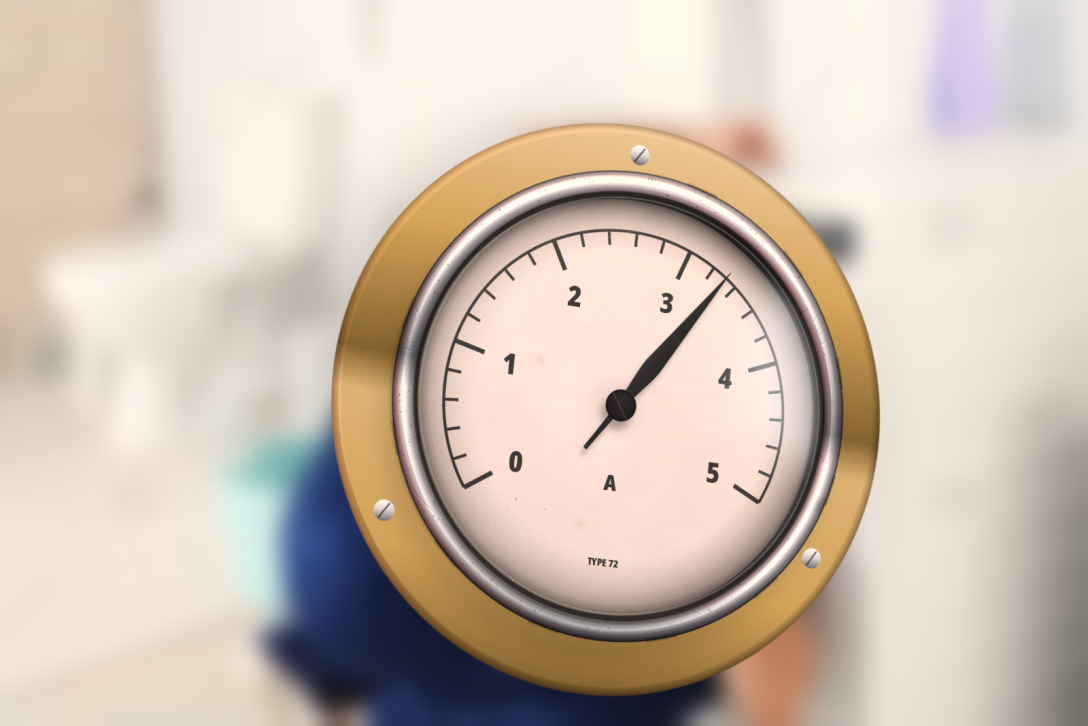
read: 3.3 A
